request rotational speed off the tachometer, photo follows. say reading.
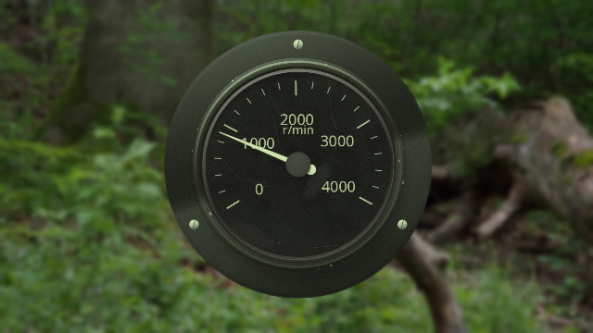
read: 900 rpm
